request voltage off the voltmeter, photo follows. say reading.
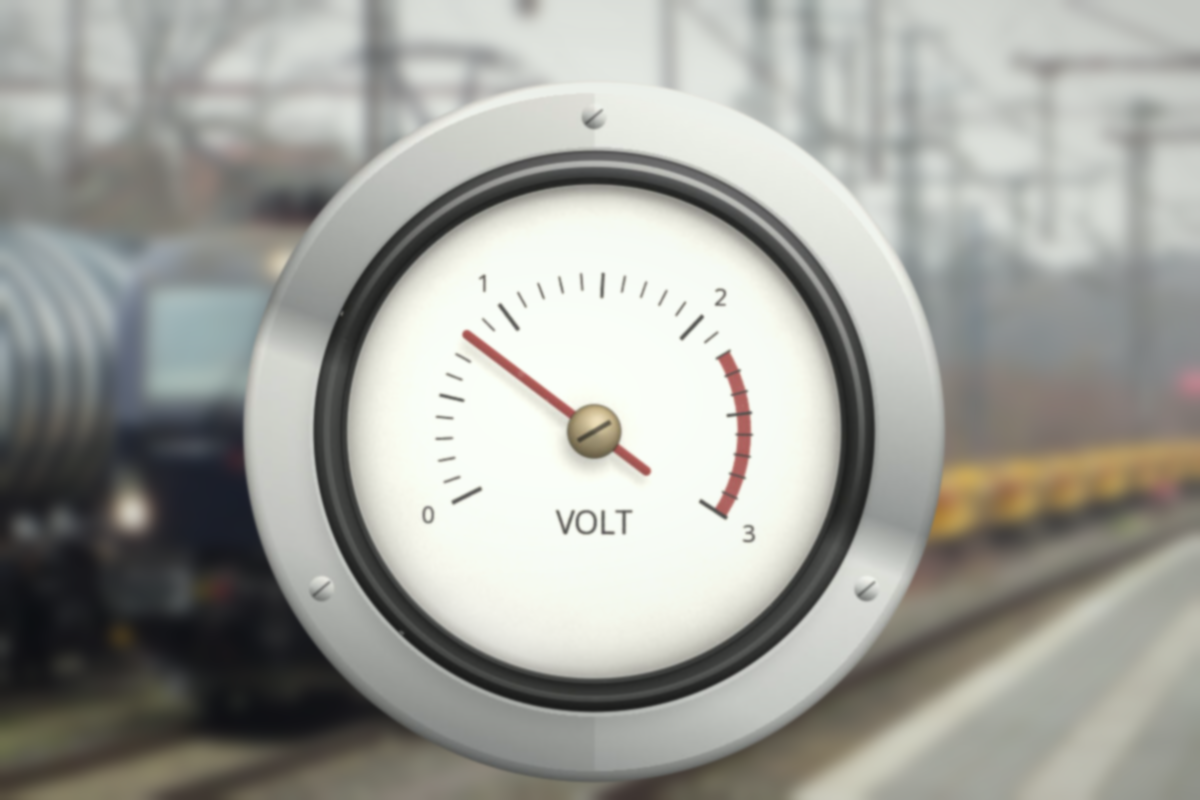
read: 0.8 V
